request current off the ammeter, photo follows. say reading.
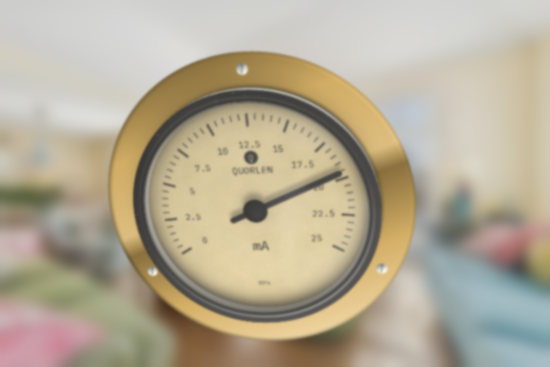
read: 19.5 mA
